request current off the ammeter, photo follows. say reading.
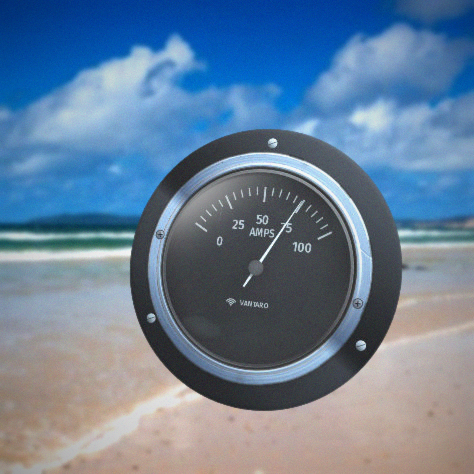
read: 75 A
